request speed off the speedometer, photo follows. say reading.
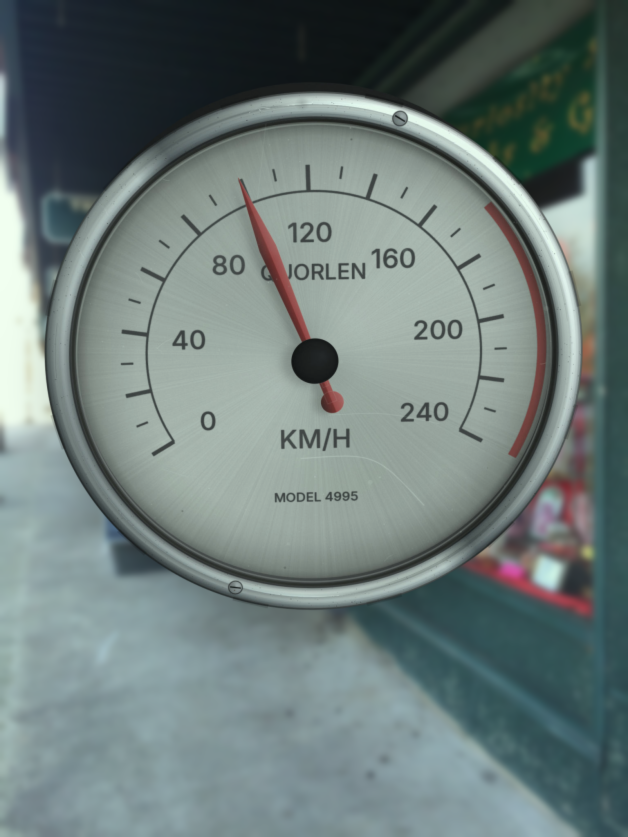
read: 100 km/h
